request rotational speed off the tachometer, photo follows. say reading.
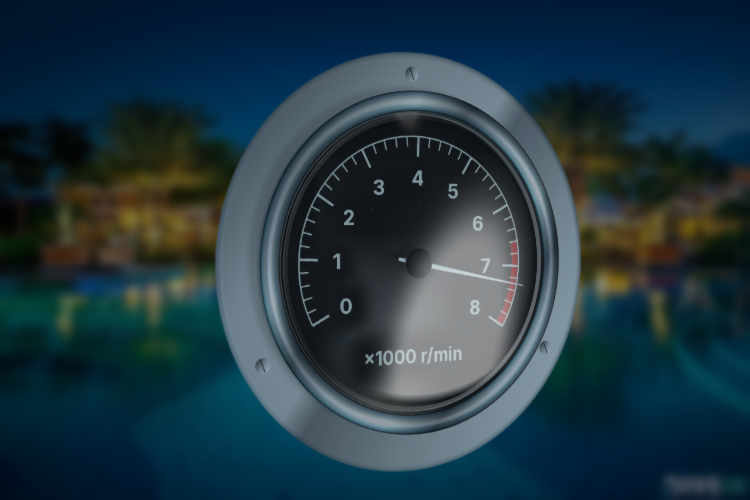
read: 7300 rpm
